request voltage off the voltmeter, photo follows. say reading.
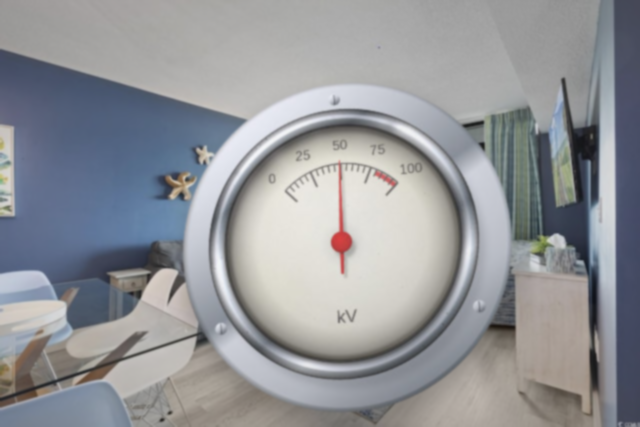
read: 50 kV
